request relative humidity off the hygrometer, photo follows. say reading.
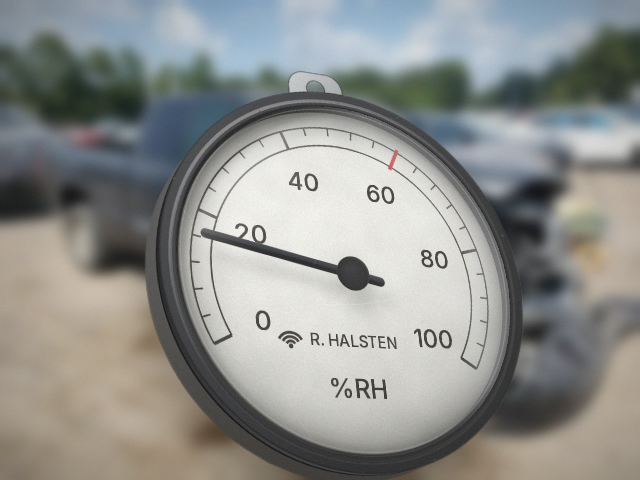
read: 16 %
